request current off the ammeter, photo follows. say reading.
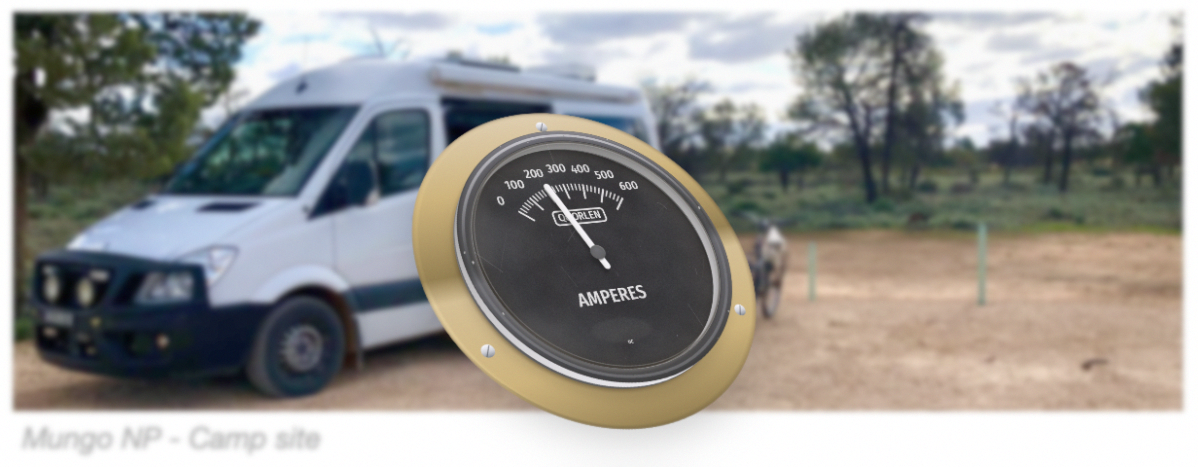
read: 200 A
